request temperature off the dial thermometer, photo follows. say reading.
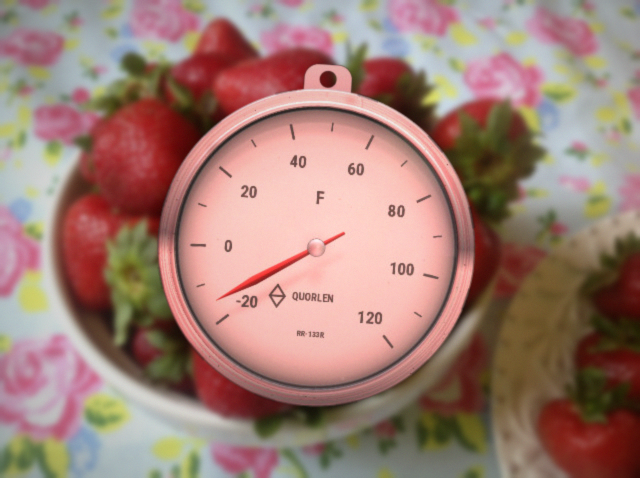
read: -15 °F
